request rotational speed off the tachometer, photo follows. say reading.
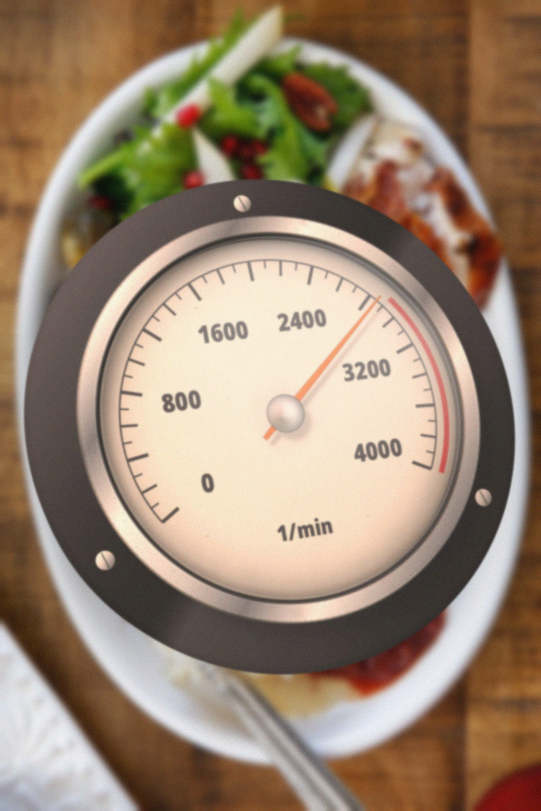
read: 2850 rpm
